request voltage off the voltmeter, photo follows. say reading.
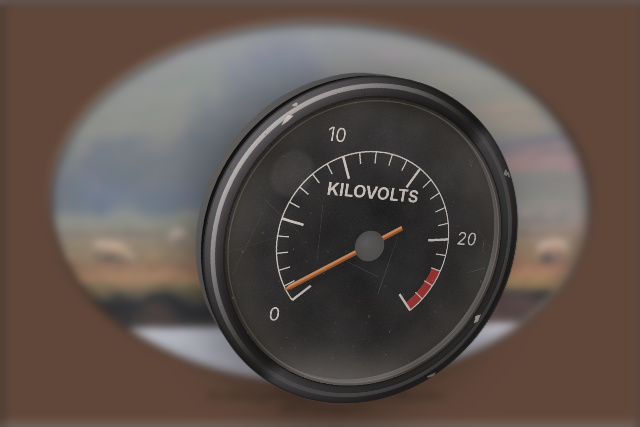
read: 1 kV
